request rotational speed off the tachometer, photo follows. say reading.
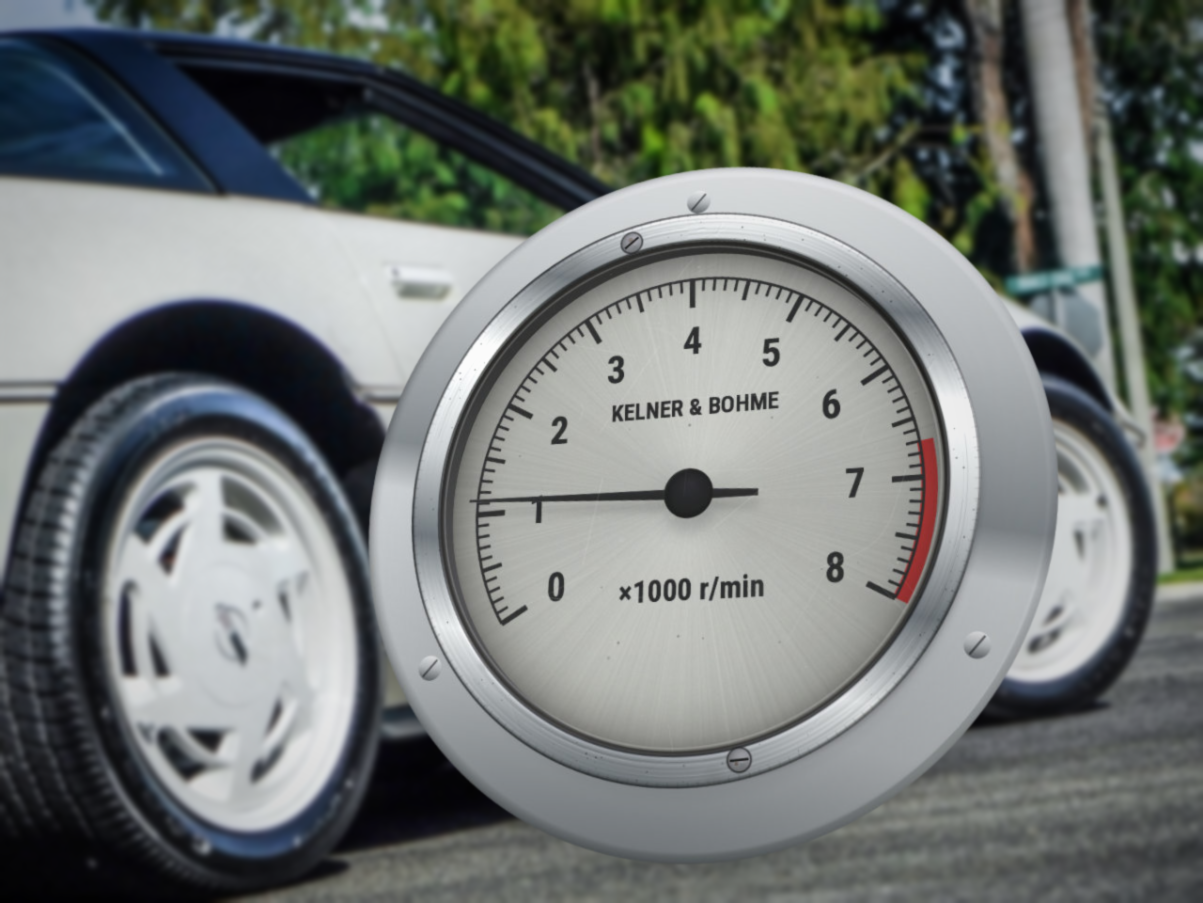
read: 1100 rpm
